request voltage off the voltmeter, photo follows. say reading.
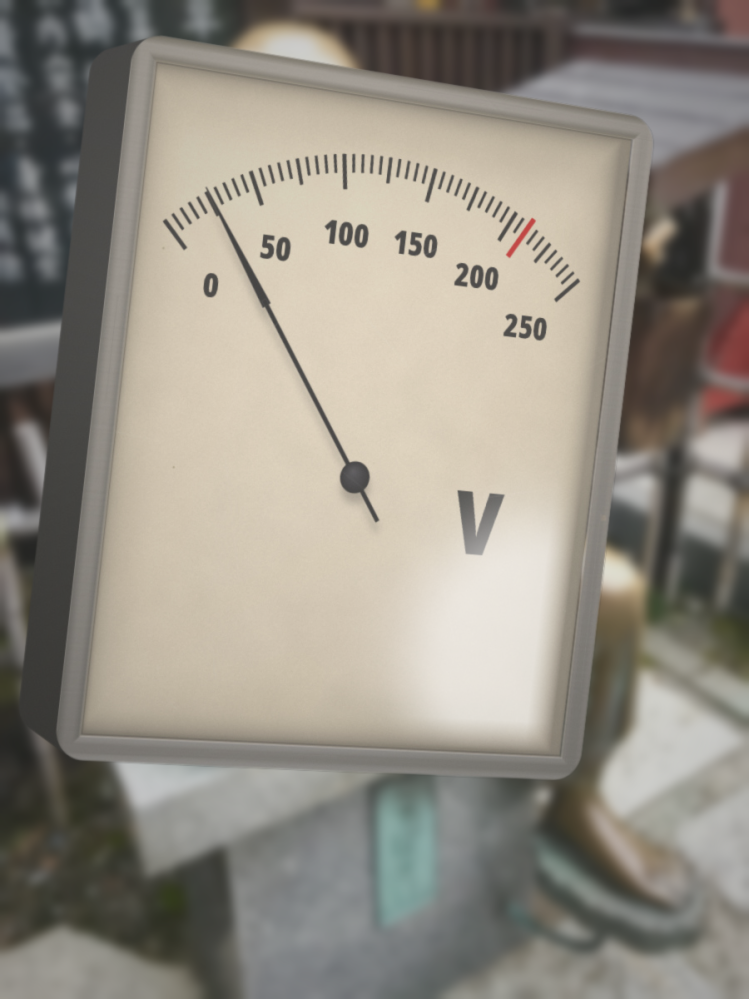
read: 25 V
